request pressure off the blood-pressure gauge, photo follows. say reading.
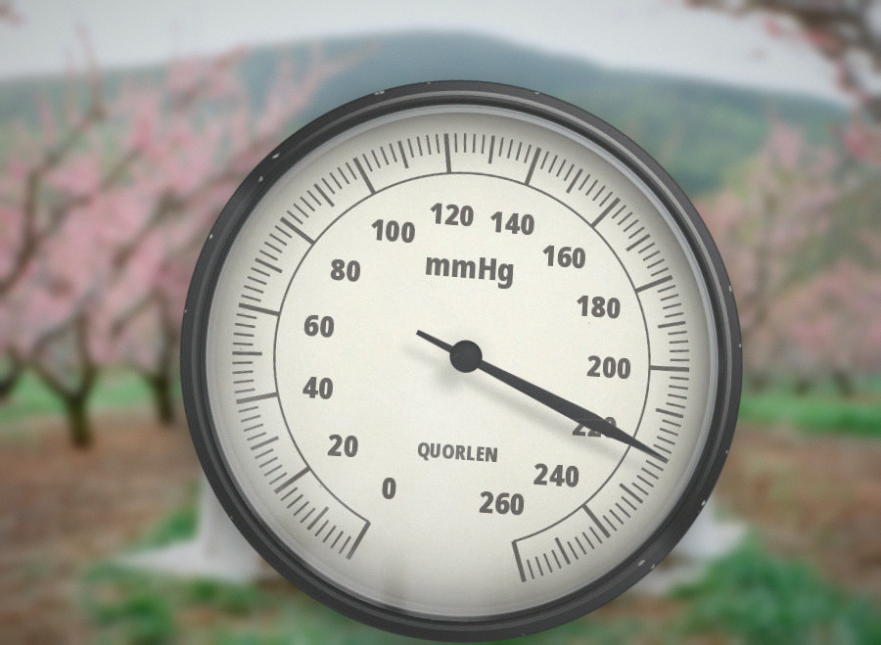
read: 220 mmHg
